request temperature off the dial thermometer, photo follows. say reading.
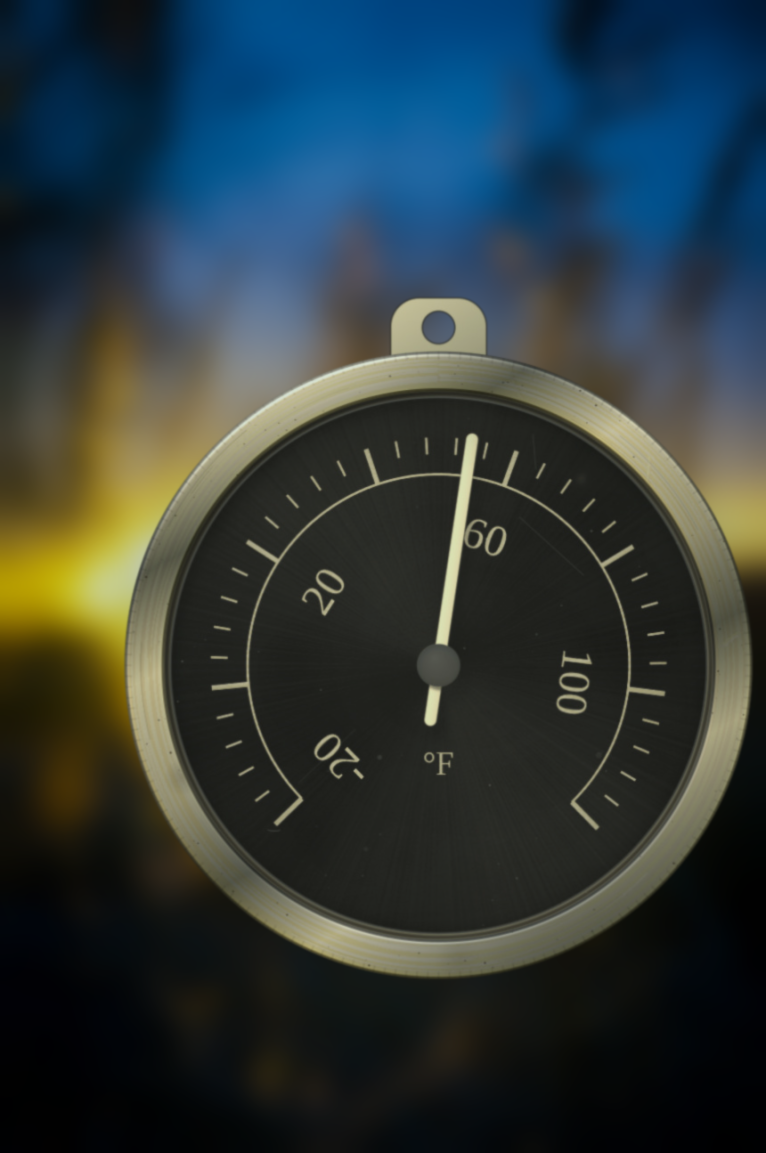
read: 54 °F
